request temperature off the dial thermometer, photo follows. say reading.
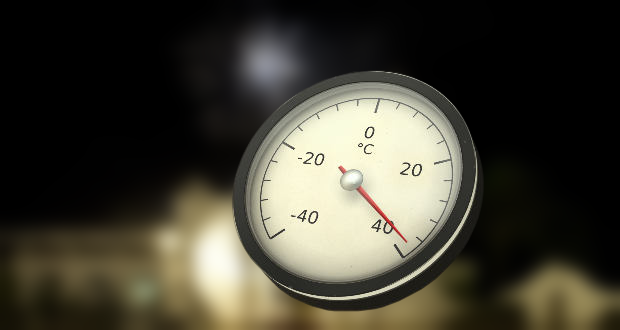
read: 38 °C
